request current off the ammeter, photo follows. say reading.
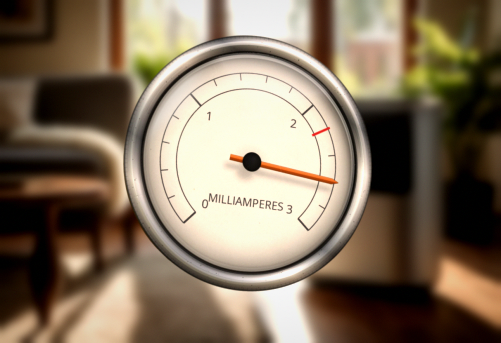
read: 2.6 mA
